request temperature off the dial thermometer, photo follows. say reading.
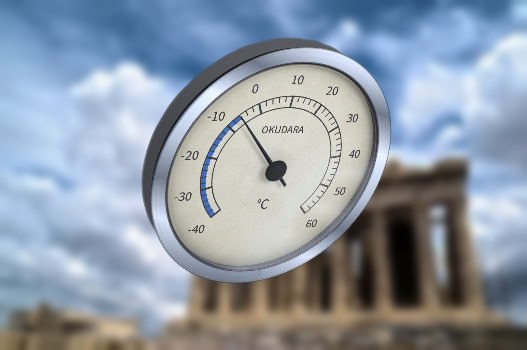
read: -6 °C
